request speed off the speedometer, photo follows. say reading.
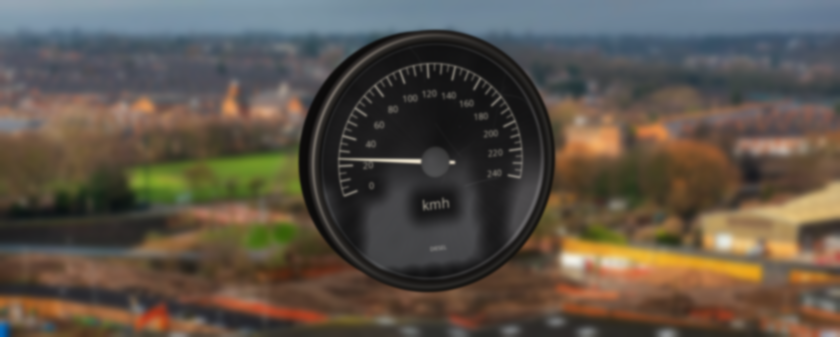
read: 25 km/h
